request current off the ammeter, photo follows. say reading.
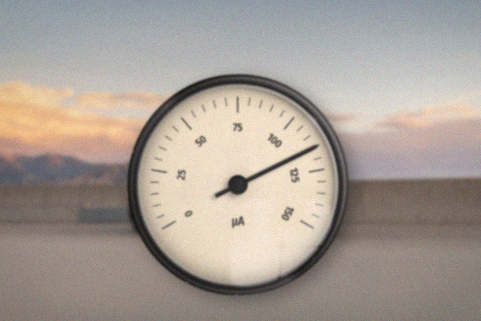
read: 115 µA
